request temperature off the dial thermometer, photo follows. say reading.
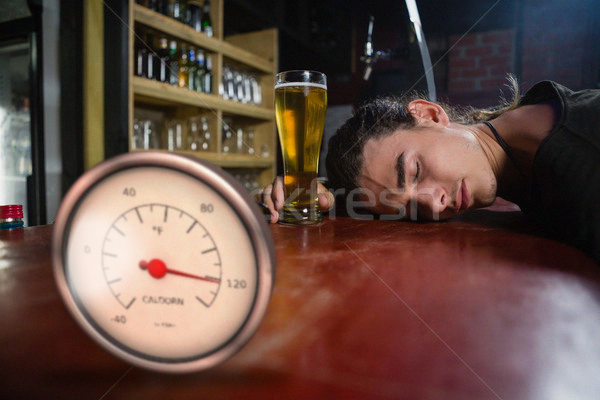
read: 120 °F
